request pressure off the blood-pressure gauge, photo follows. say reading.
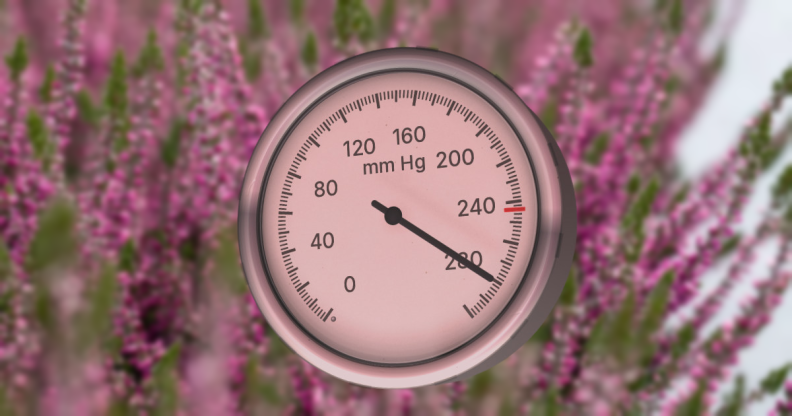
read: 280 mmHg
